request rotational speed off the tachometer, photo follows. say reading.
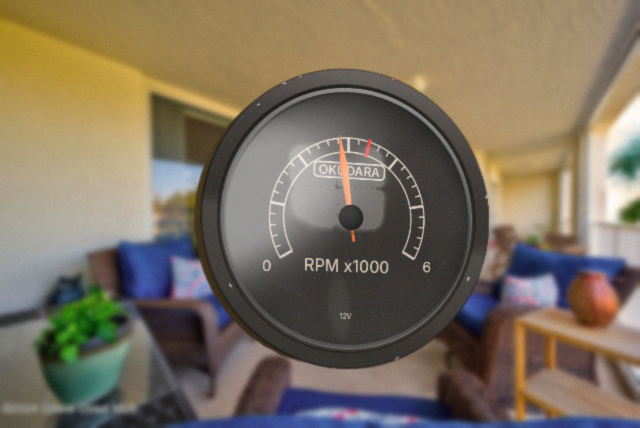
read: 2800 rpm
